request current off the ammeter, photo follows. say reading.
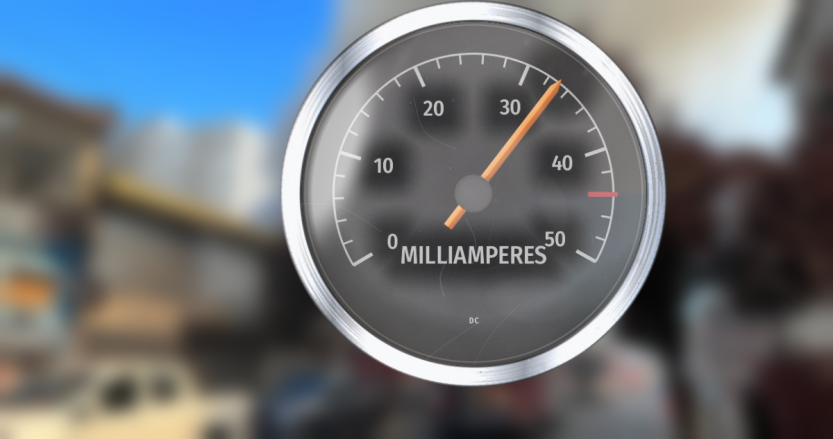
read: 33 mA
